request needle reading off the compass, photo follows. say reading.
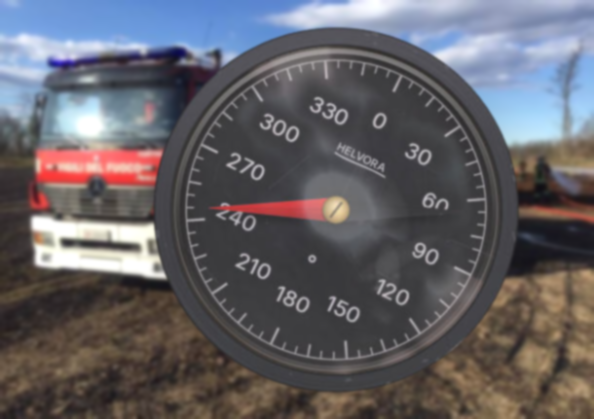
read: 245 °
